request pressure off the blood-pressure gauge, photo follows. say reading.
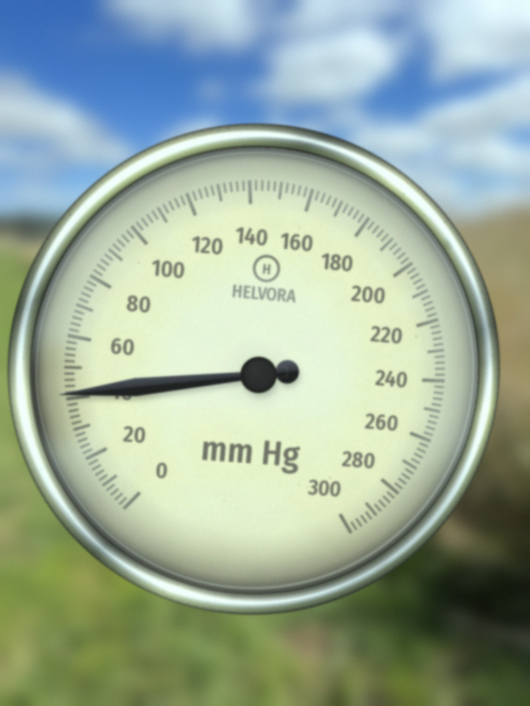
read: 42 mmHg
